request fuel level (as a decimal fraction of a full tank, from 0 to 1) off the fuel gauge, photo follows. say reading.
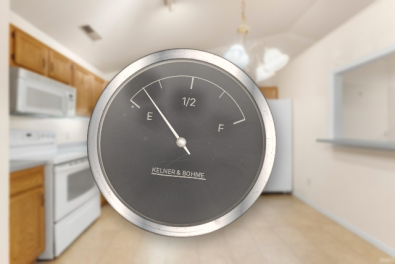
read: 0.125
